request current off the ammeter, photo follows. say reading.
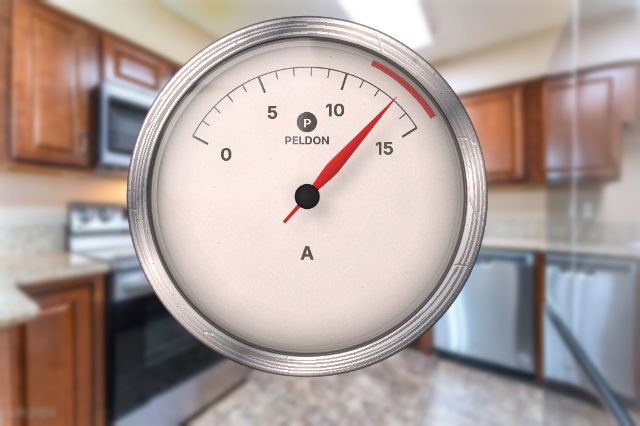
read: 13 A
